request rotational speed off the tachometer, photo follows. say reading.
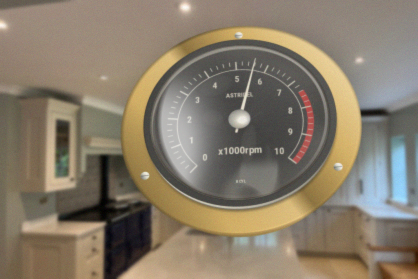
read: 5600 rpm
